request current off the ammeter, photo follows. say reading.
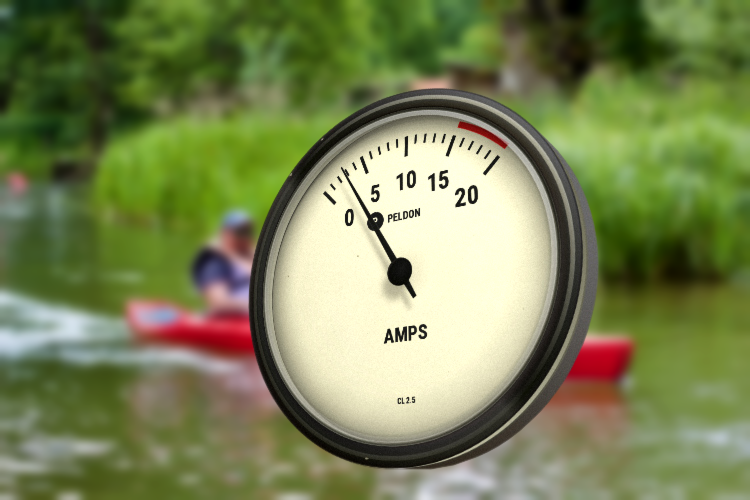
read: 3 A
